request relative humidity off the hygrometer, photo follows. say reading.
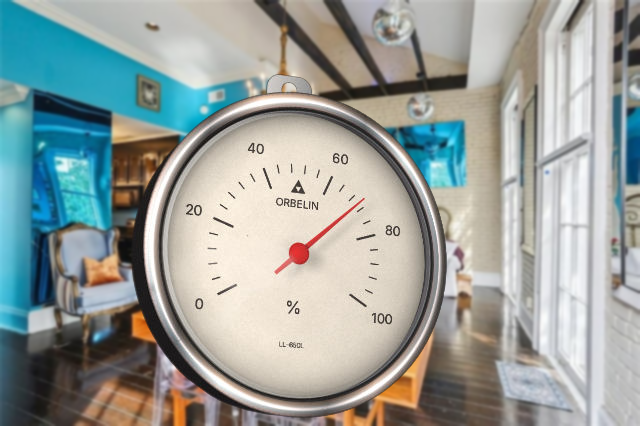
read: 70 %
